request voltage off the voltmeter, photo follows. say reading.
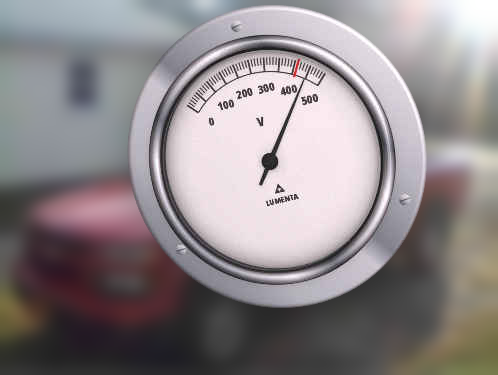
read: 450 V
